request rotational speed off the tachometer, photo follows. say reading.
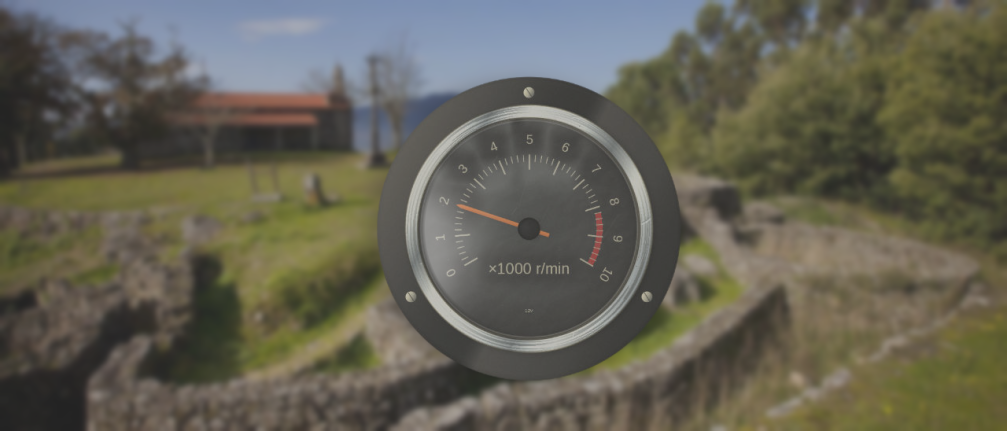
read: 2000 rpm
